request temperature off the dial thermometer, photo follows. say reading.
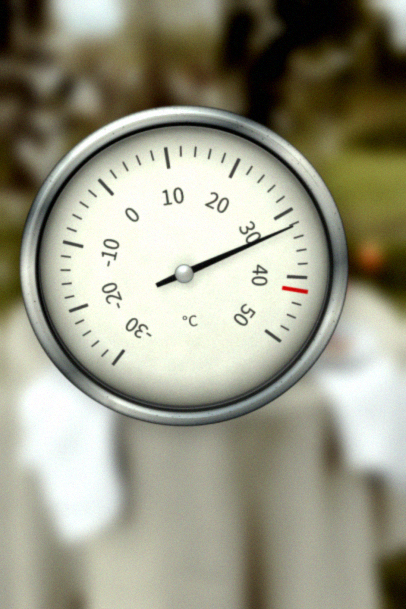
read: 32 °C
